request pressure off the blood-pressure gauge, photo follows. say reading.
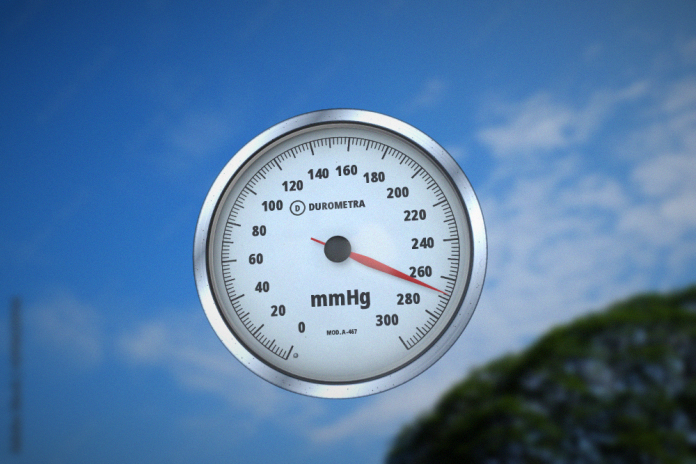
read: 268 mmHg
